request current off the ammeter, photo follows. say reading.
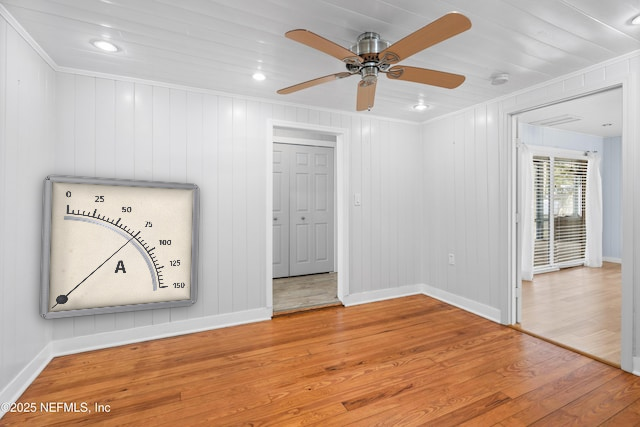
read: 75 A
